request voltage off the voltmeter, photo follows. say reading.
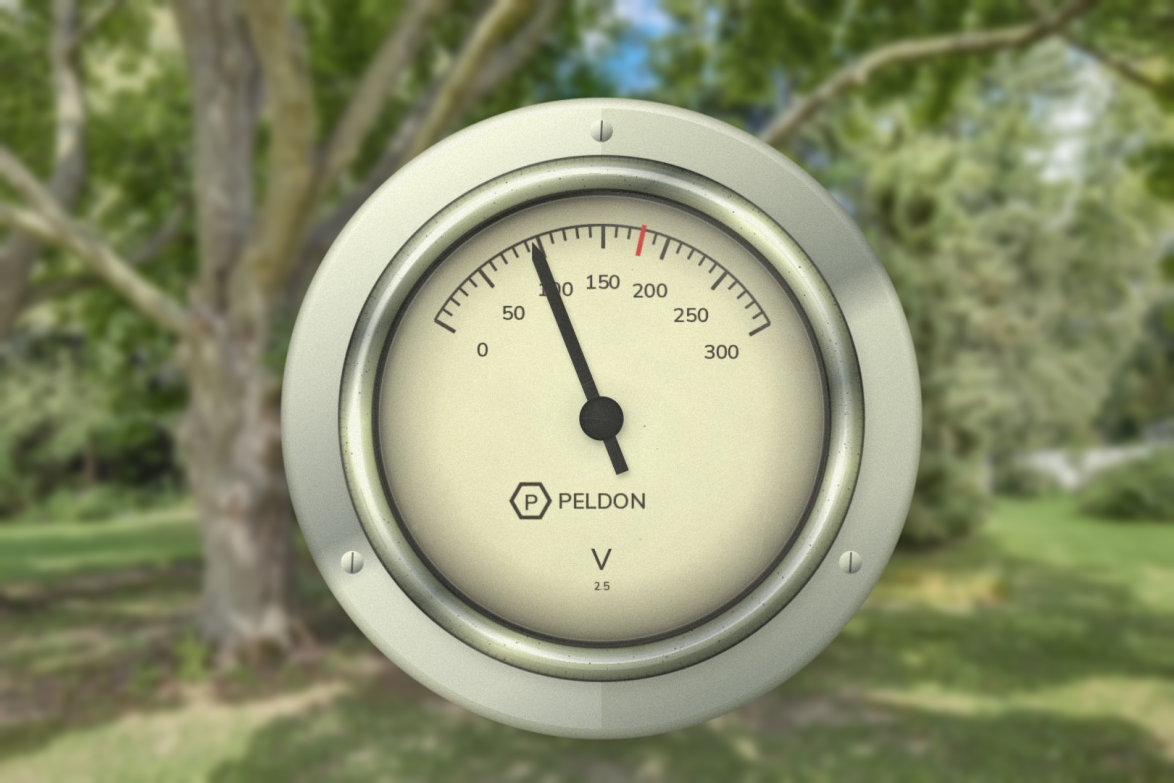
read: 95 V
